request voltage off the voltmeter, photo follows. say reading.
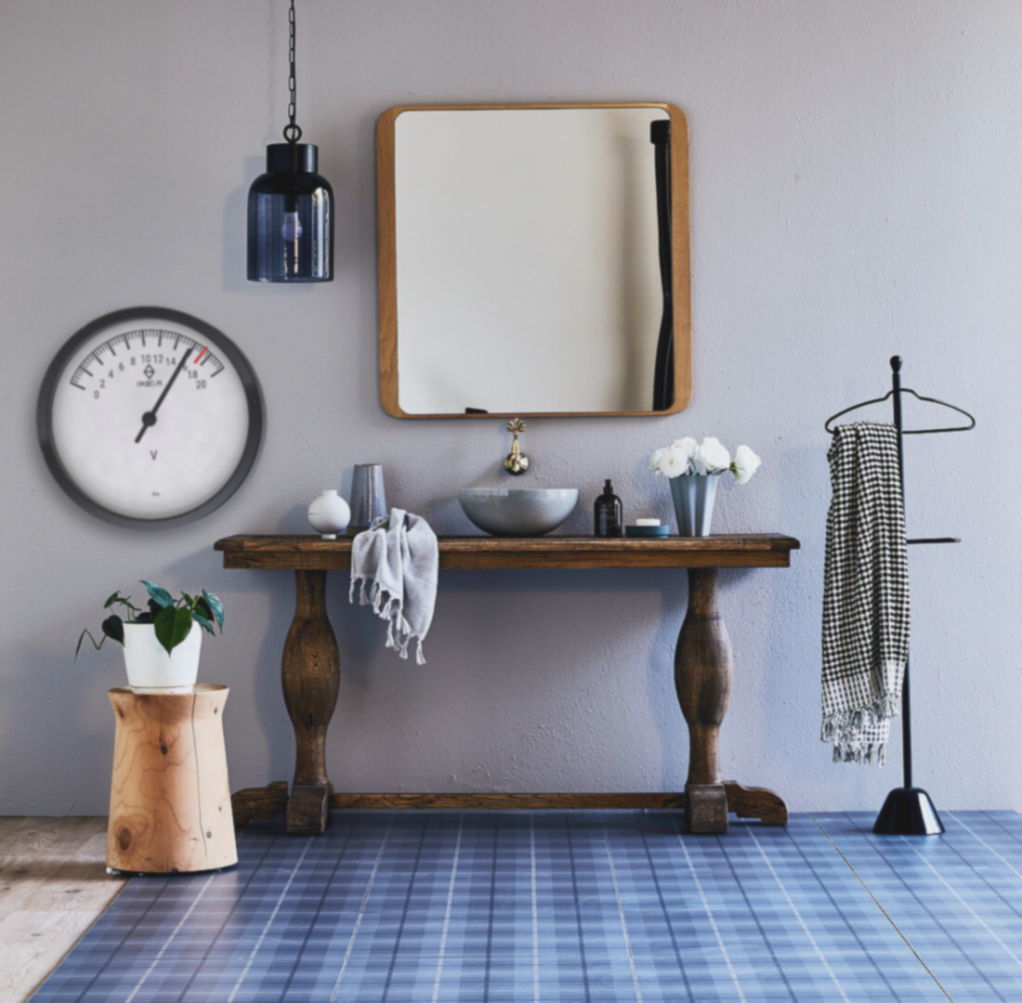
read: 16 V
